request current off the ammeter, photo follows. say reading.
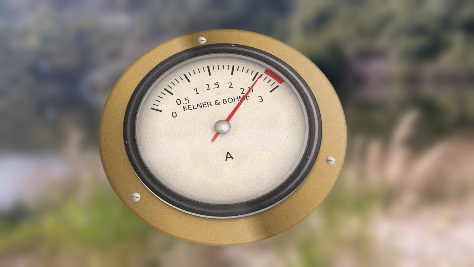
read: 2.6 A
